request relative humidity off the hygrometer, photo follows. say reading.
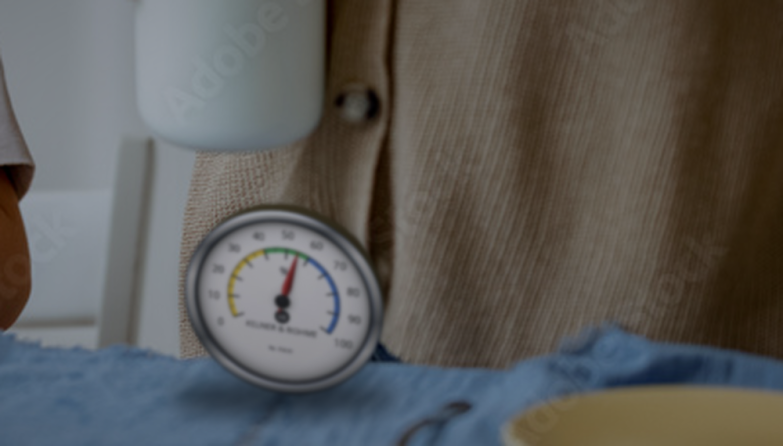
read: 55 %
